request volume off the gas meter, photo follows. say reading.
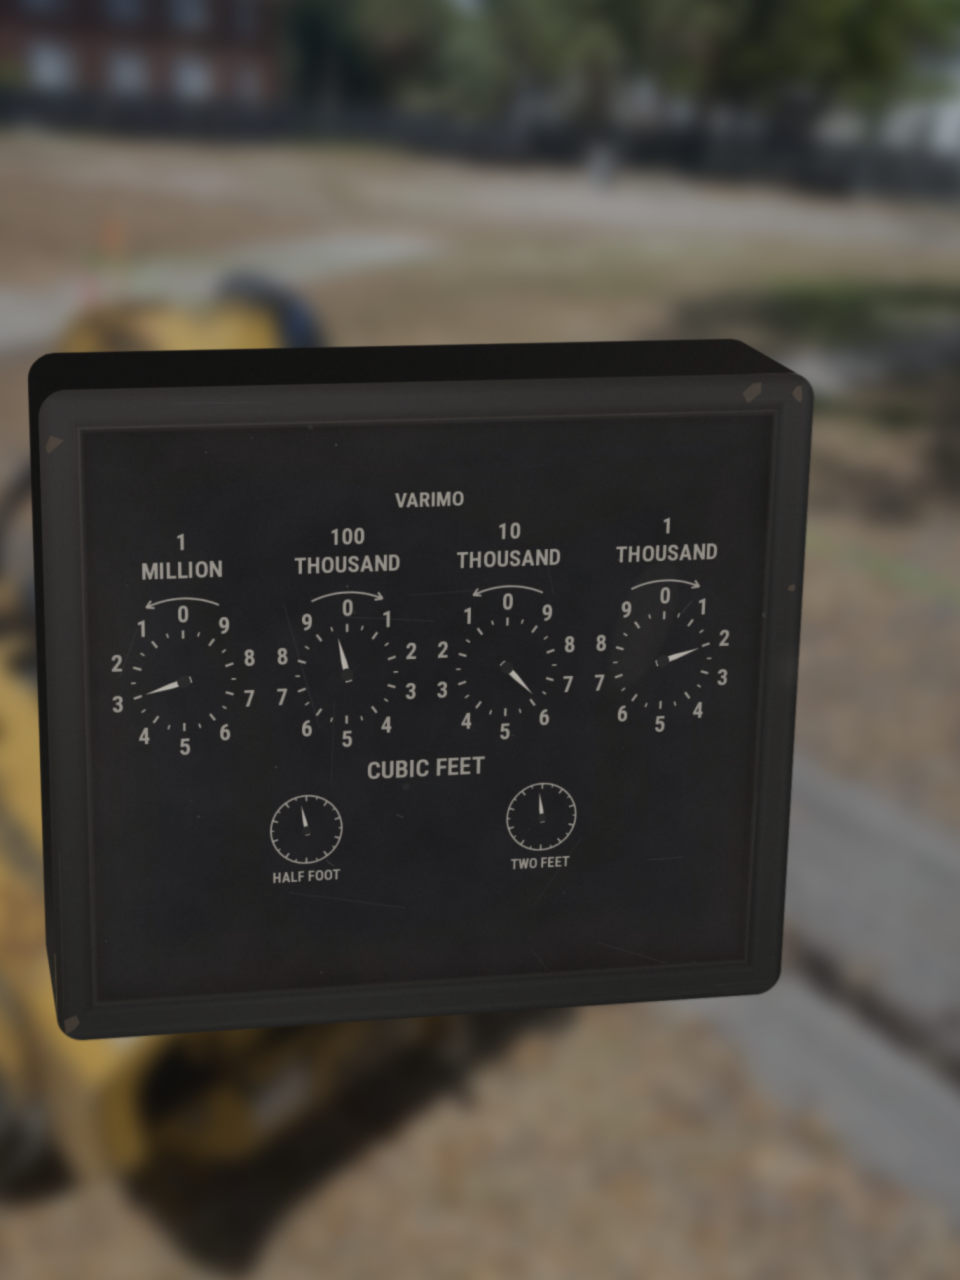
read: 296200 ft³
